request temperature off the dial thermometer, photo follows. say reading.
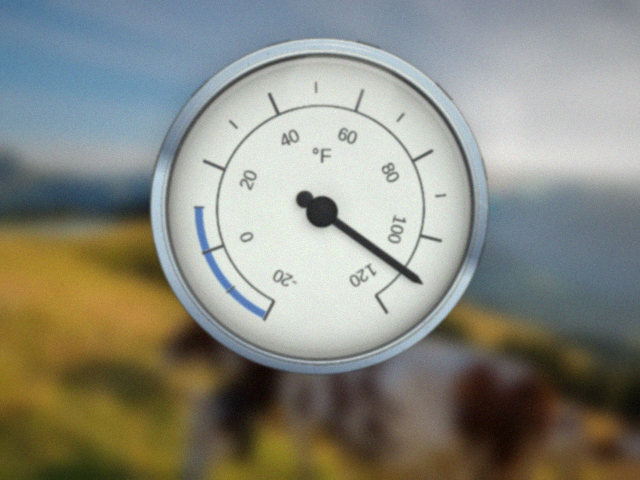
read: 110 °F
